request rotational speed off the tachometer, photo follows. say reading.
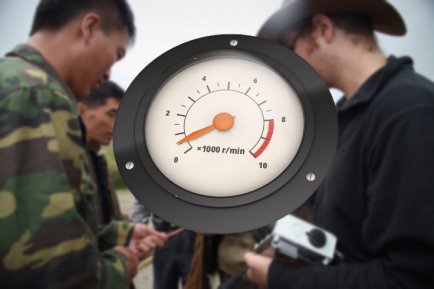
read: 500 rpm
